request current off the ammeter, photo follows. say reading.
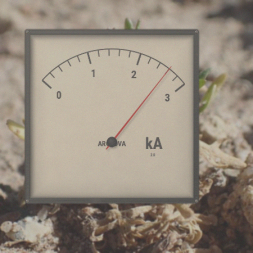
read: 2.6 kA
